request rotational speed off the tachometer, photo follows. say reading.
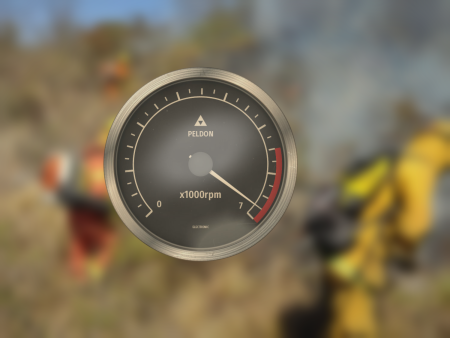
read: 6750 rpm
